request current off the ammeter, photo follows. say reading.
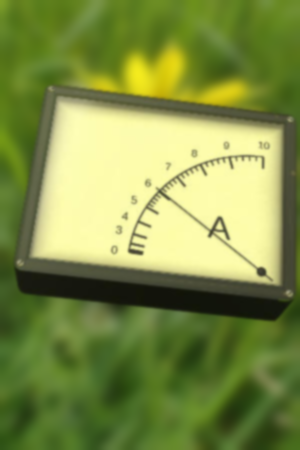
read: 6 A
